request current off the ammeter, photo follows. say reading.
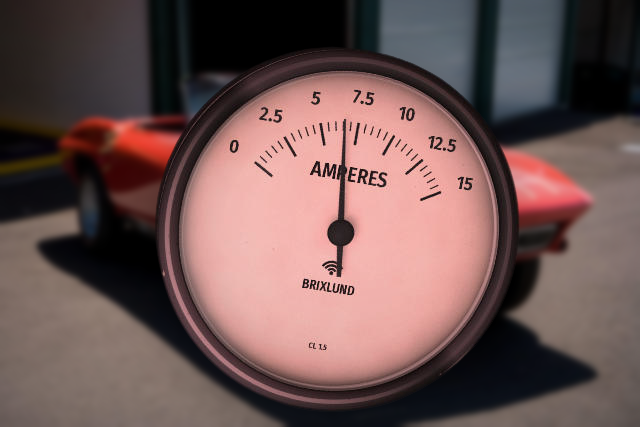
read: 6.5 A
